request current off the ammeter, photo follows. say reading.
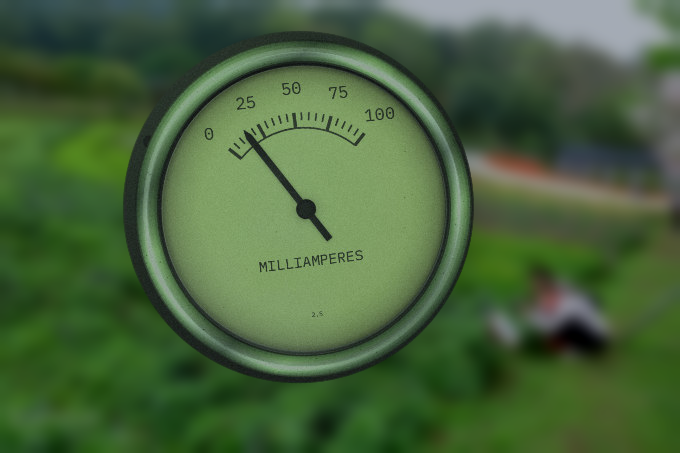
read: 15 mA
